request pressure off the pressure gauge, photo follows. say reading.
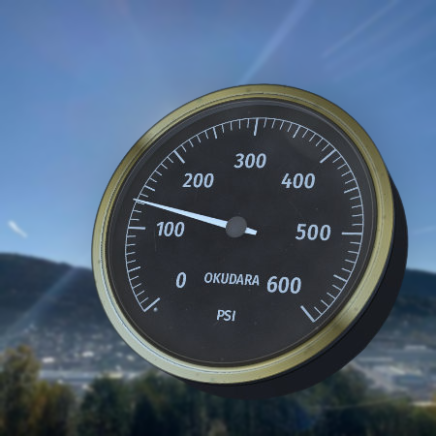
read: 130 psi
